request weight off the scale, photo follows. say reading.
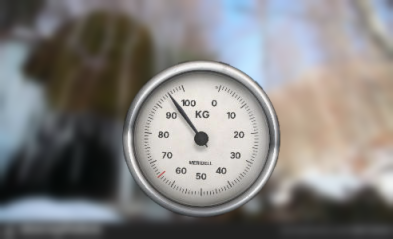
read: 95 kg
